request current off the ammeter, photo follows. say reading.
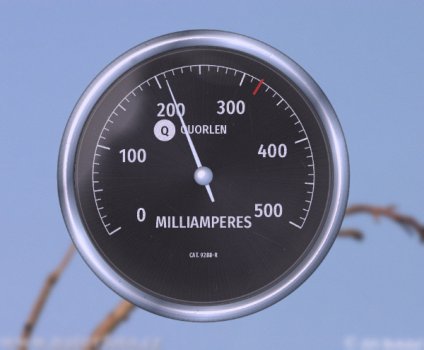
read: 210 mA
